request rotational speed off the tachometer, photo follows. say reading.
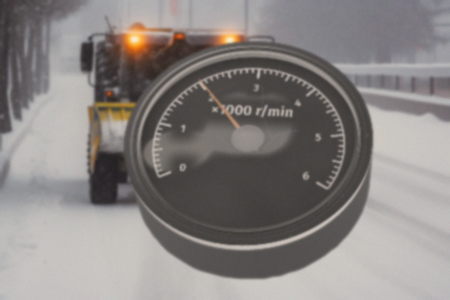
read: 2000 rpm
